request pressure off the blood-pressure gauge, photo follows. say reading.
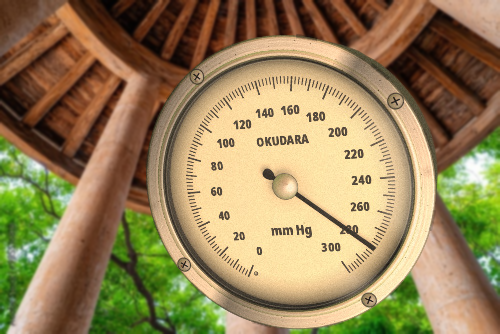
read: 280 mmHg
